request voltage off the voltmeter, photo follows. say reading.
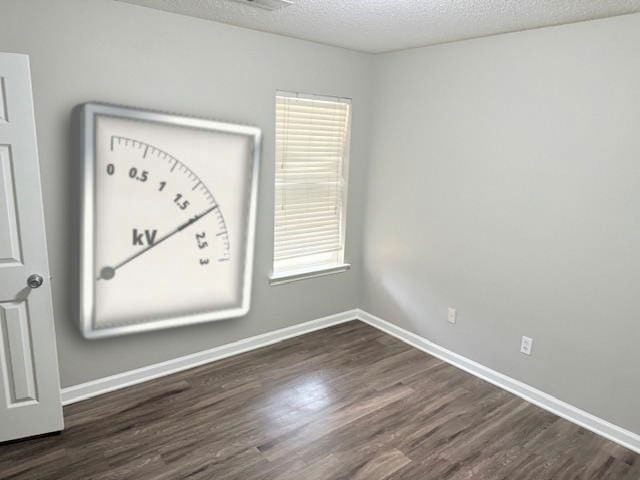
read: 2 kV
